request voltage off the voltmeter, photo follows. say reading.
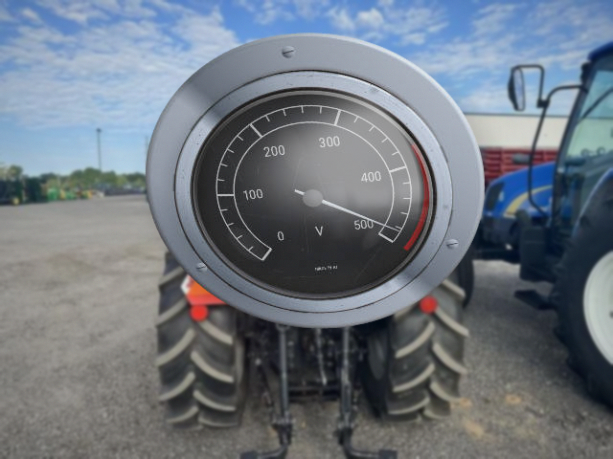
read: 480 V
